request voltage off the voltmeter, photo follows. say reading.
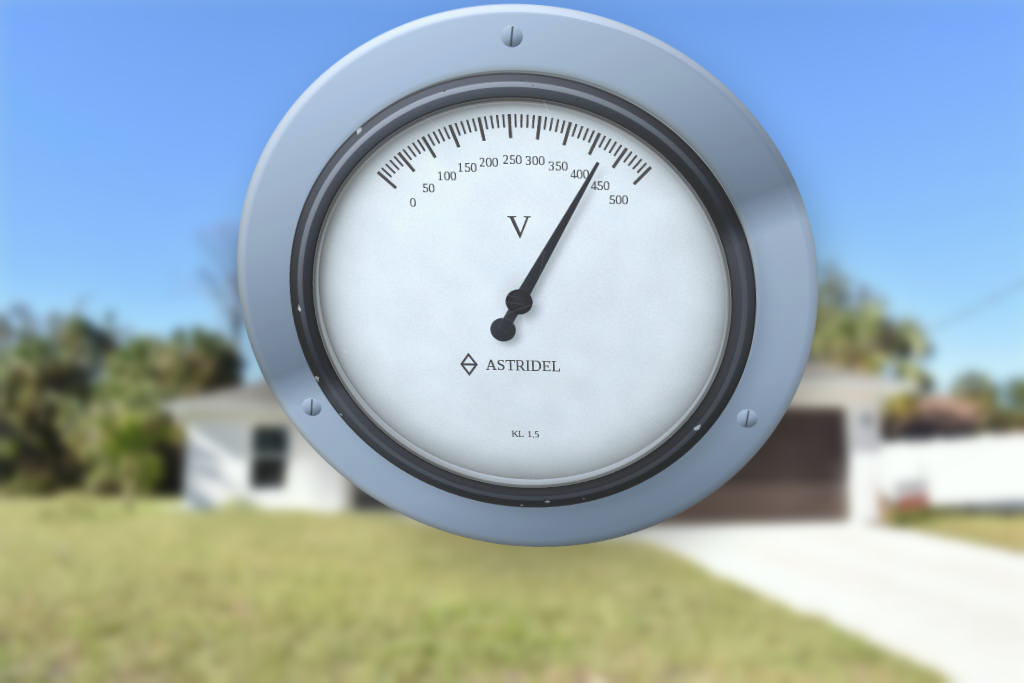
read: 420 V
